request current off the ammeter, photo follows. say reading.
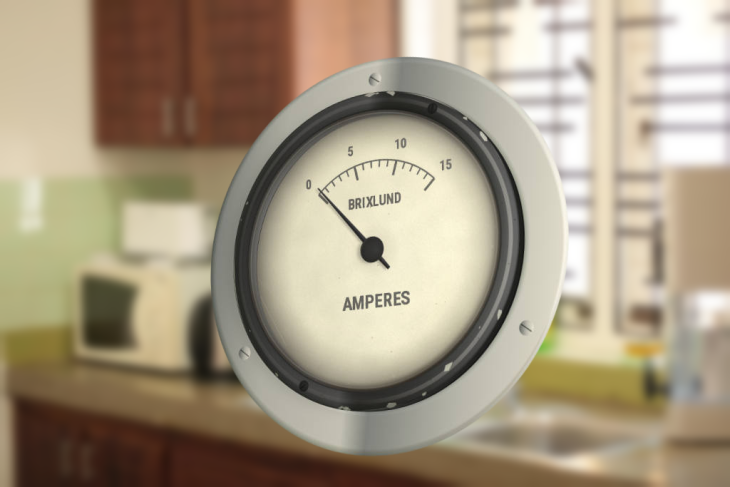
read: 0.5 A
